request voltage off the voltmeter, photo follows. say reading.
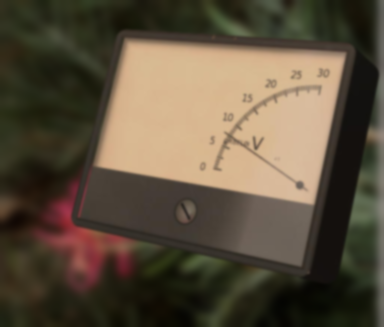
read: 7.5 V
